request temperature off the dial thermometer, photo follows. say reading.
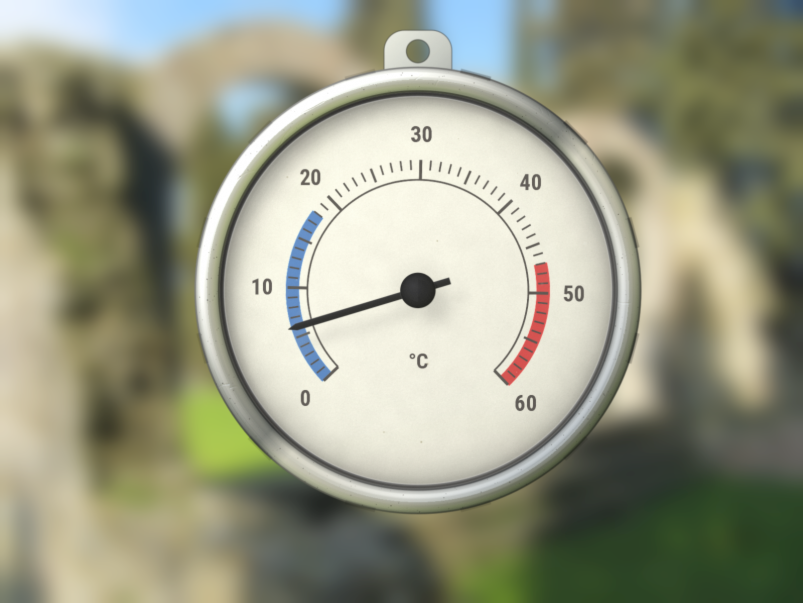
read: 6 °C
